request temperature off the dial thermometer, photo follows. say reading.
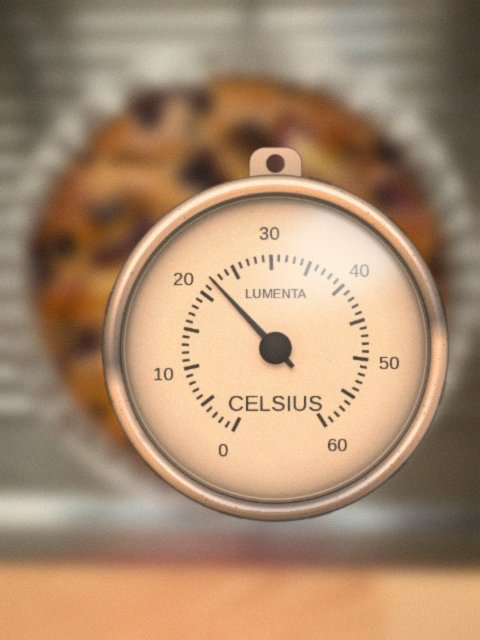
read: 22 °C
